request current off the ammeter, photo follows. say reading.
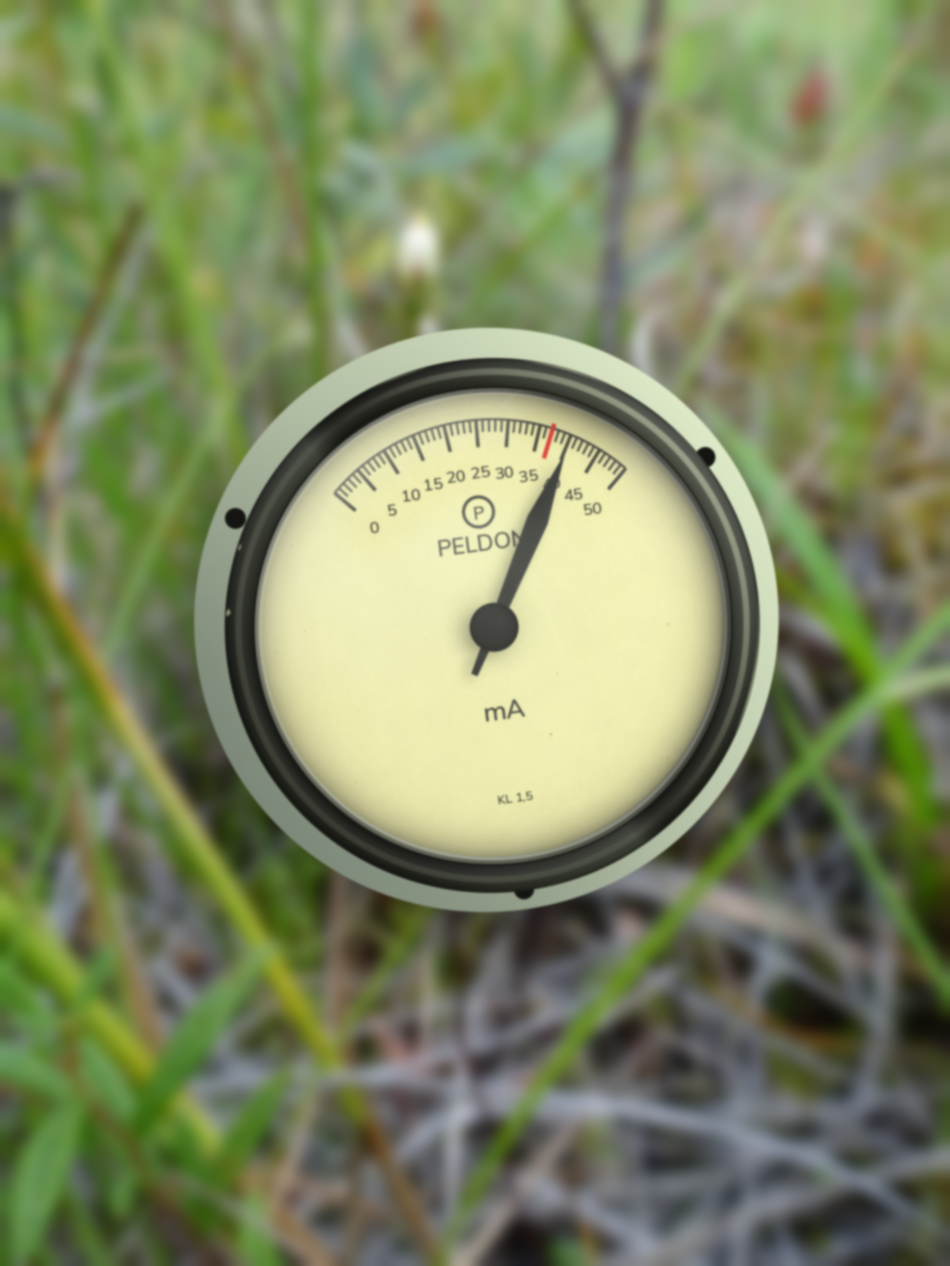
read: 40 mA
